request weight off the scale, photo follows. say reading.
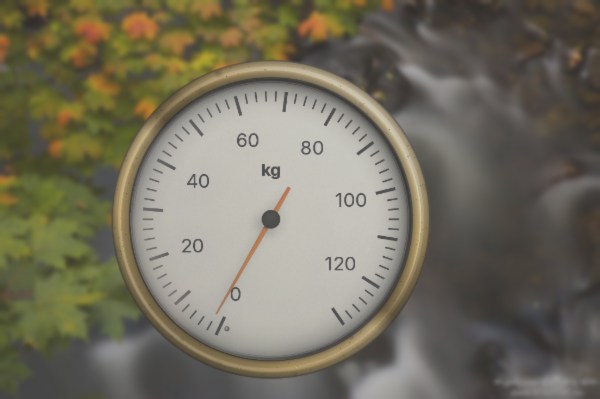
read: 2 kg
